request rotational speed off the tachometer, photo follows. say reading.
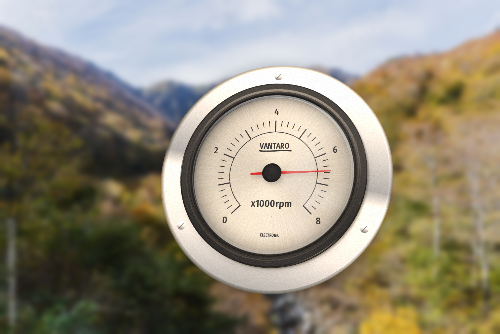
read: 6600 rpm
